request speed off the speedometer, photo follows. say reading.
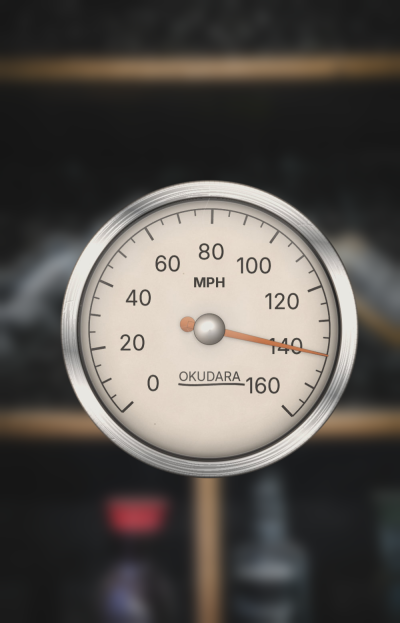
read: 140 mph
